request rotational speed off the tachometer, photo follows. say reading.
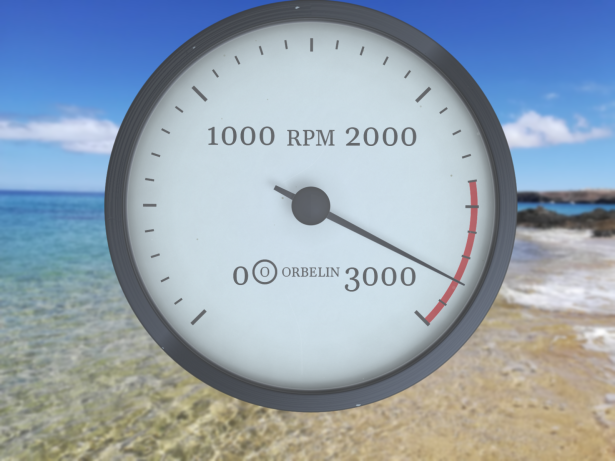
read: 2800 rpm
